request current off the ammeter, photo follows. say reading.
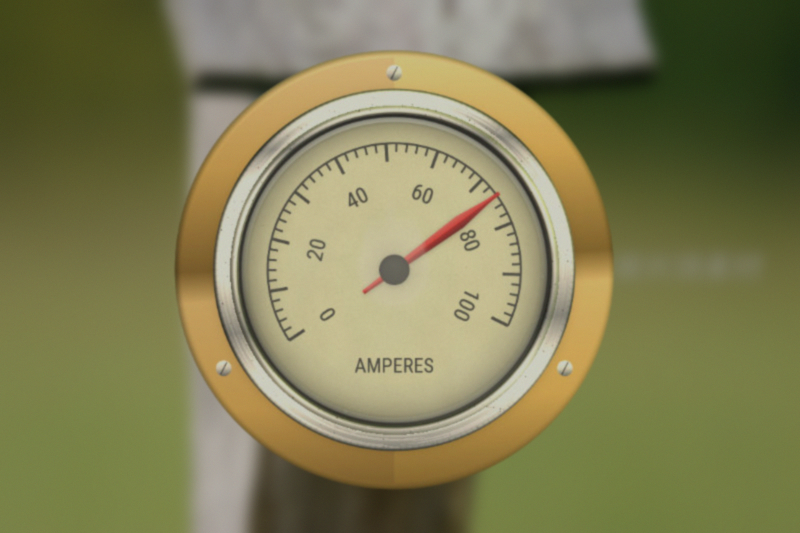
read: 74 A
